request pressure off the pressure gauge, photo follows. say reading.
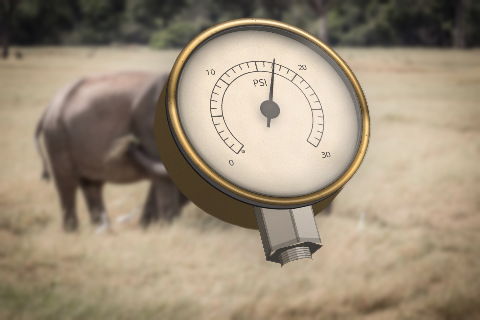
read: 17 psi
